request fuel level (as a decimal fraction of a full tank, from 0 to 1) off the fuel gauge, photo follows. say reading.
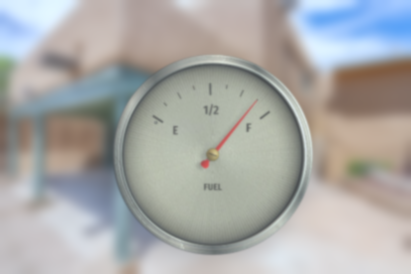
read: 0.875
